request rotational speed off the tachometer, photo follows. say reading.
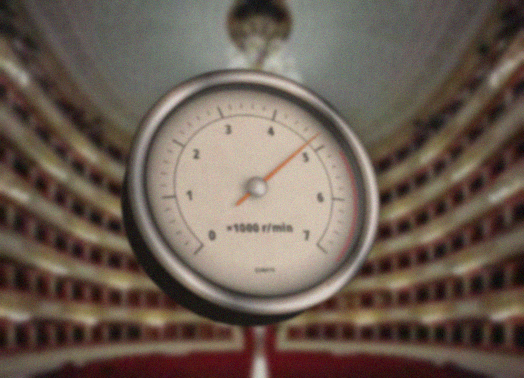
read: 4800 rpm
